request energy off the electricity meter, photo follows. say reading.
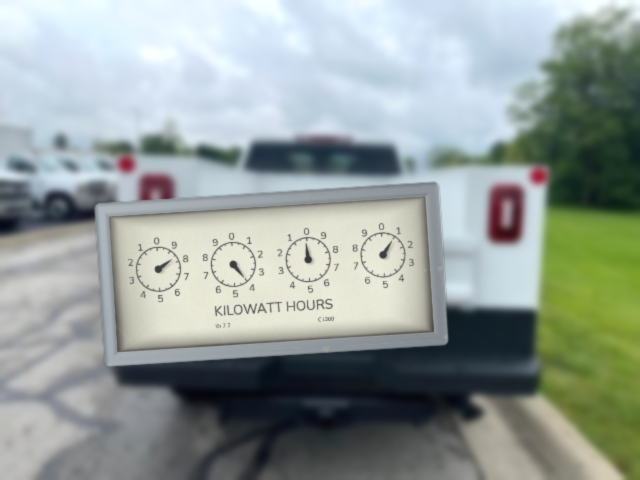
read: 8401 kWh
